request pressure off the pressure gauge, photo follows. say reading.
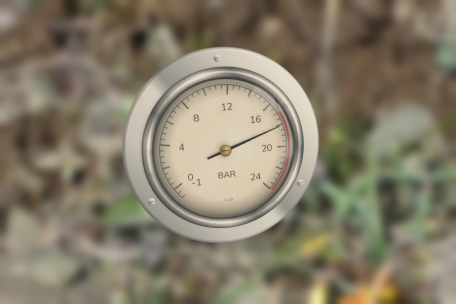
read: 18 bar
